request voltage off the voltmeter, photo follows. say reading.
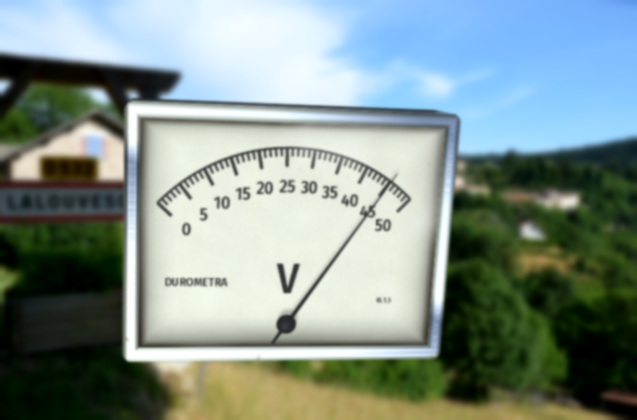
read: 45 V
